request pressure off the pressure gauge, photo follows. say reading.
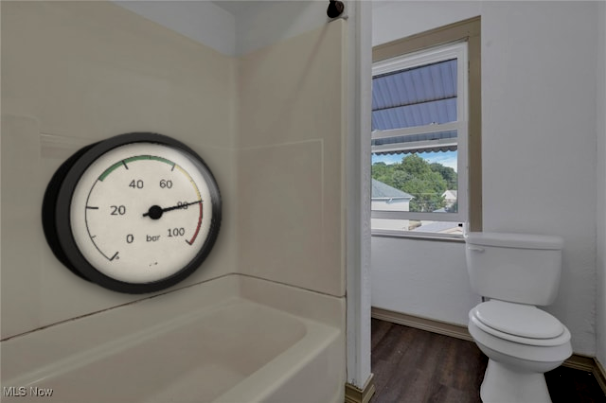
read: 80 bar
